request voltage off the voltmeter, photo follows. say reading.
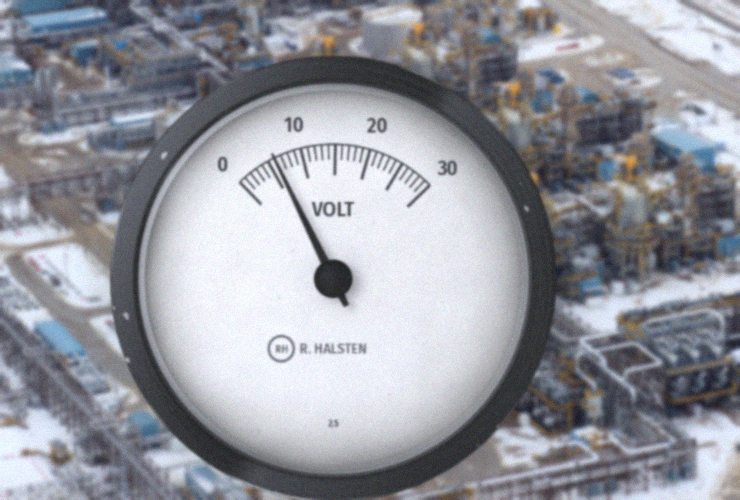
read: 6 V
